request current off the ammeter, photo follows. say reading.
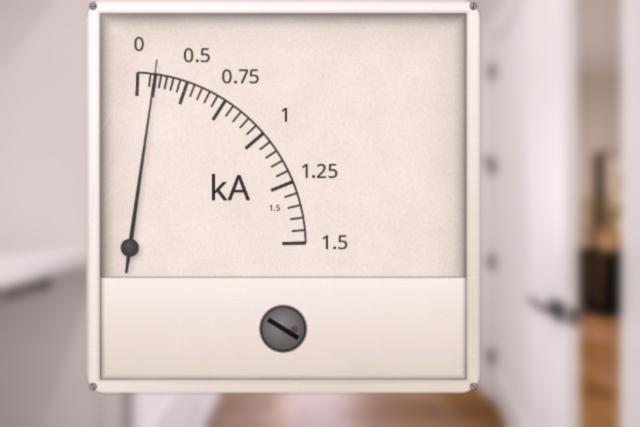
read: 0.25 kA
